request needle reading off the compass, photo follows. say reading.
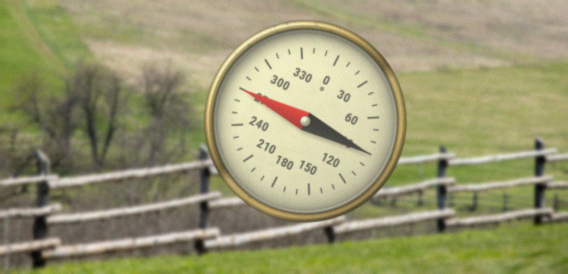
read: 270 °
